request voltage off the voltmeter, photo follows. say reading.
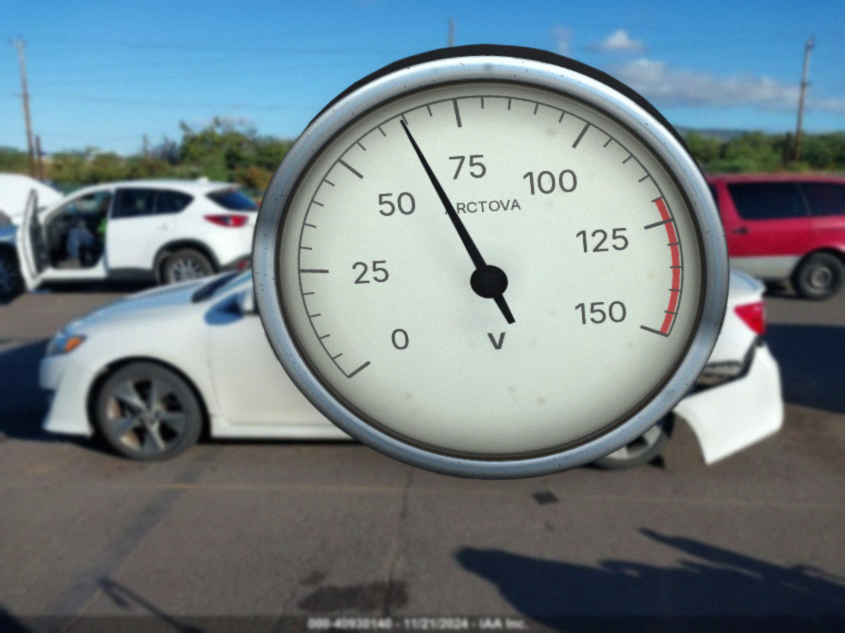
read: 65 V
